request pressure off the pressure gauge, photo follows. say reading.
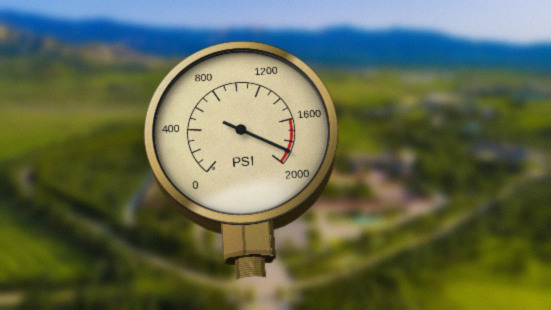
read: 1900 psi
